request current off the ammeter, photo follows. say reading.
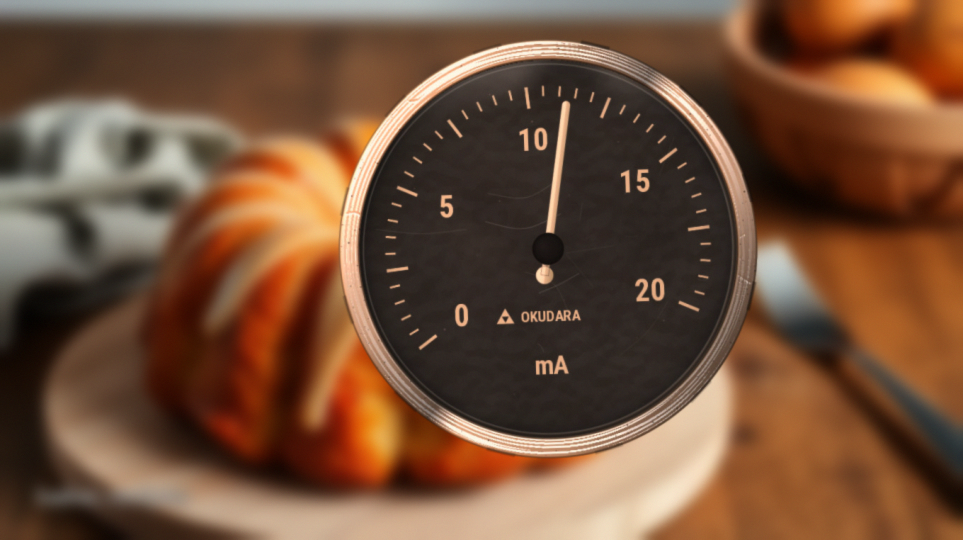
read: 11.25 mA
